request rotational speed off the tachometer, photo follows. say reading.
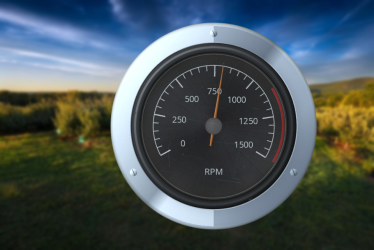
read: 800 rpm
